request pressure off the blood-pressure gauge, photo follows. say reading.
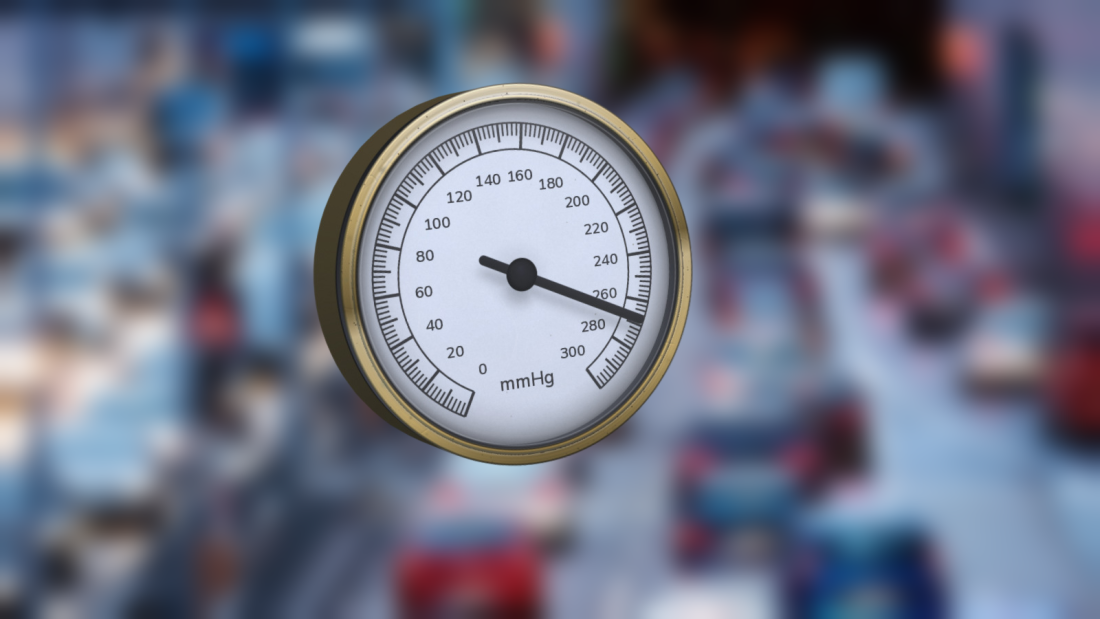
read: 268 mmHg
